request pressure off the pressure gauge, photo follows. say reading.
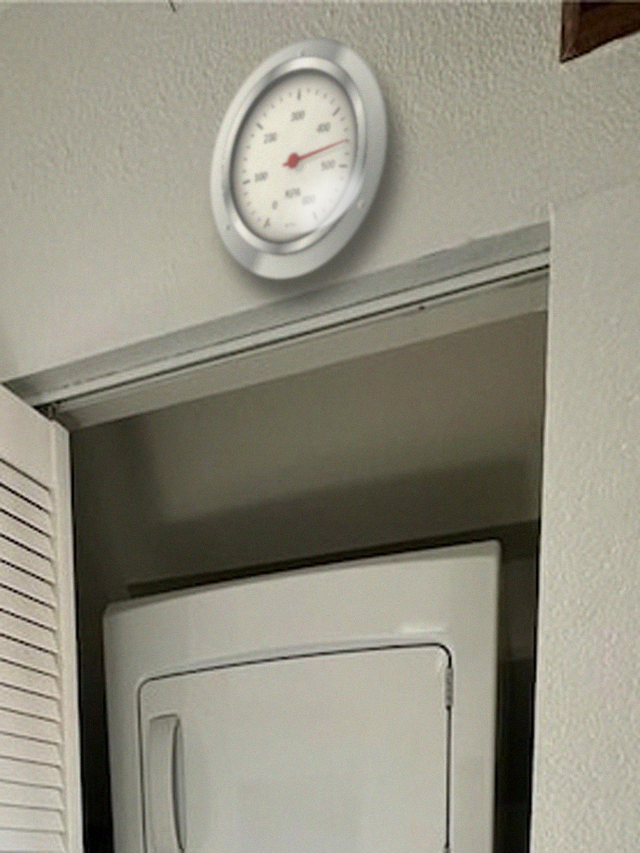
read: 460 kPa
